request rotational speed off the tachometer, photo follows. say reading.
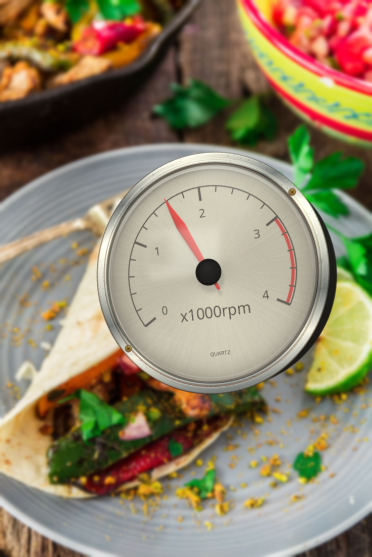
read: 1600 rpm
